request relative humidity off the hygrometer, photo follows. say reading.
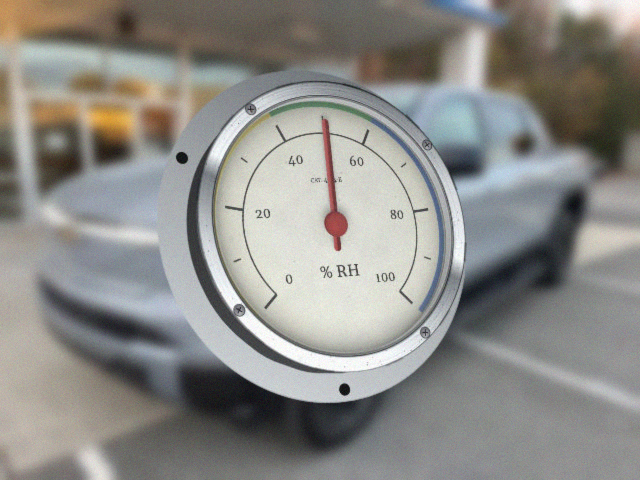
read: 50 %
